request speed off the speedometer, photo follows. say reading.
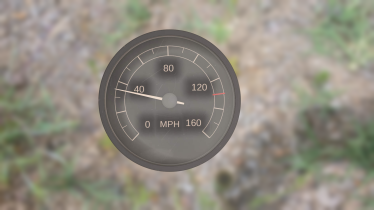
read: 35 mph
